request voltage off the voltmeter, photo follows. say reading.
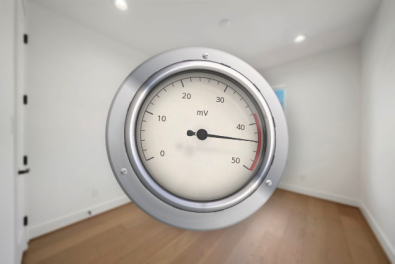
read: 44 mV
